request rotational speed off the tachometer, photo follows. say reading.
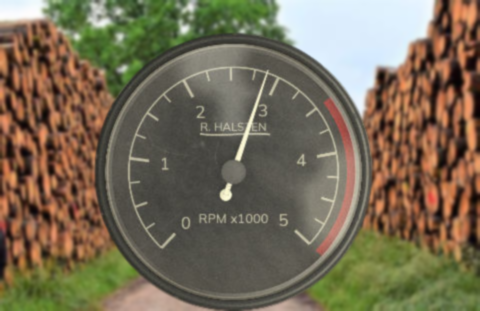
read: 2875 rpm
